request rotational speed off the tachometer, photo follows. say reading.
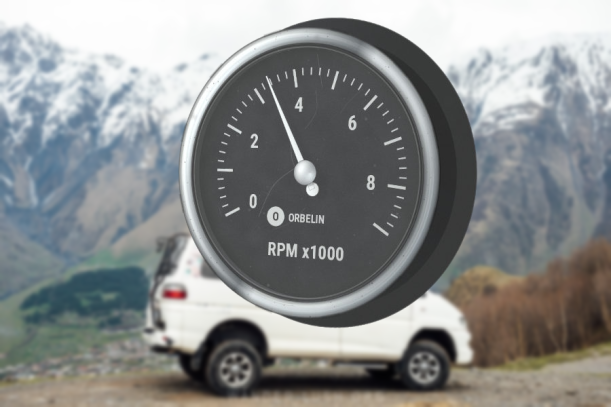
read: 3400 rpm
